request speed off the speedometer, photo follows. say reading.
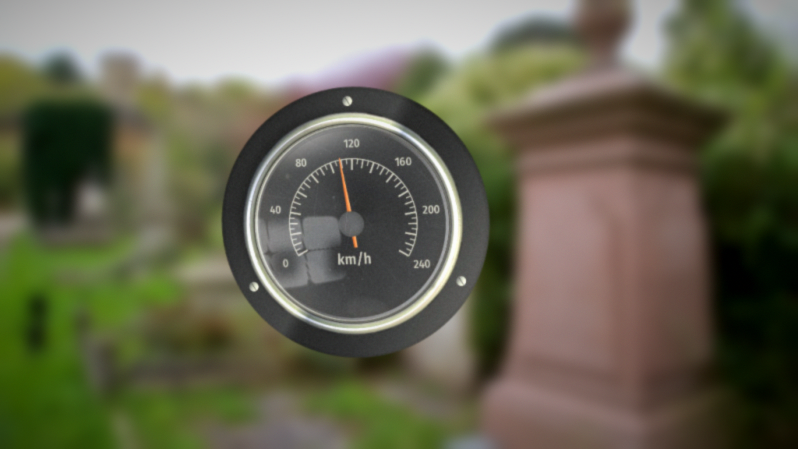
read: 110 km/h
